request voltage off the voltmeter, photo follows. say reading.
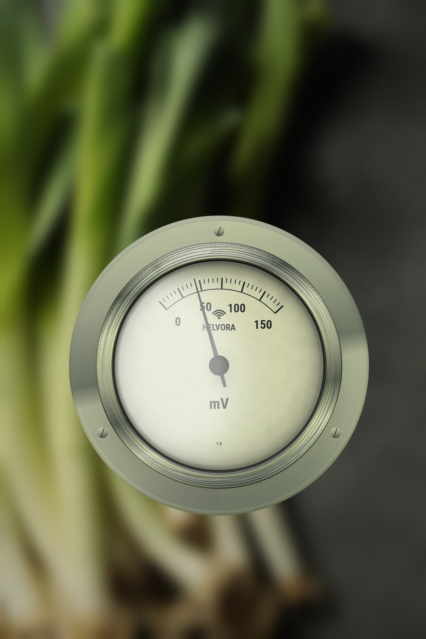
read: 45 mV
